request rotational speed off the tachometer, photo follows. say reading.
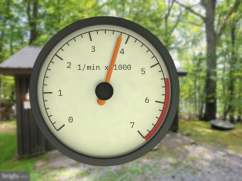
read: 3800 rpm
